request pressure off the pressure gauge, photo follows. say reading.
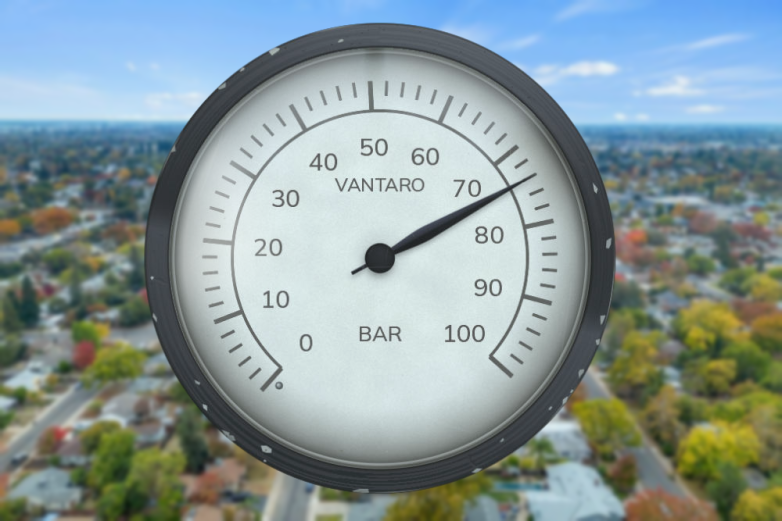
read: 74 bar
